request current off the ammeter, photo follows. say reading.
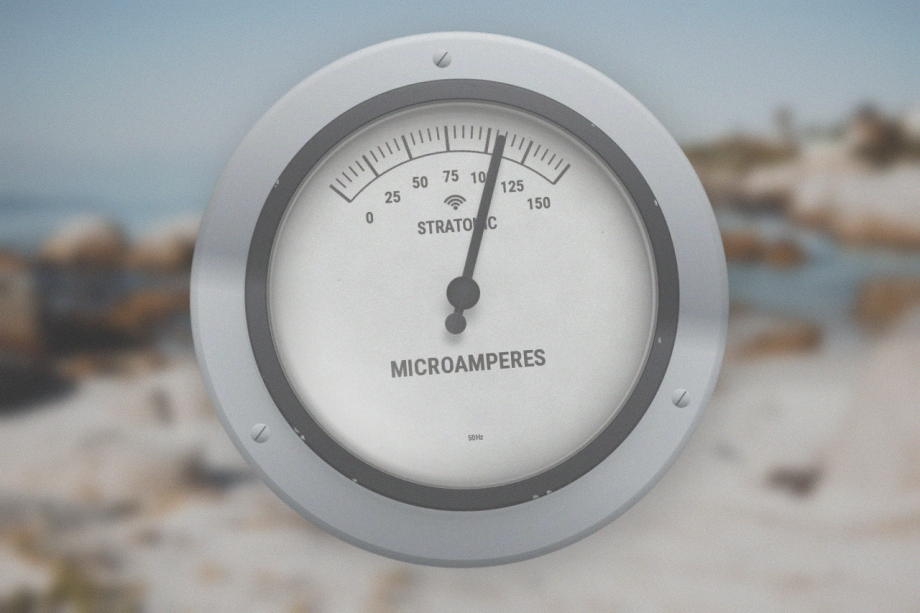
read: 107.5 µA
